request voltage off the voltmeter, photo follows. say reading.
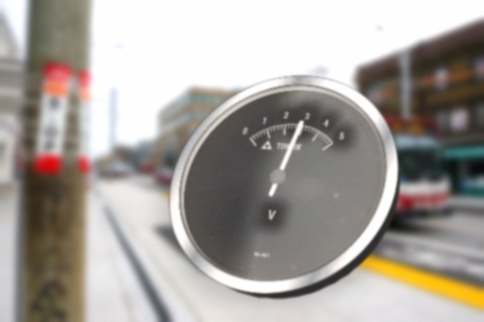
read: 3 V
